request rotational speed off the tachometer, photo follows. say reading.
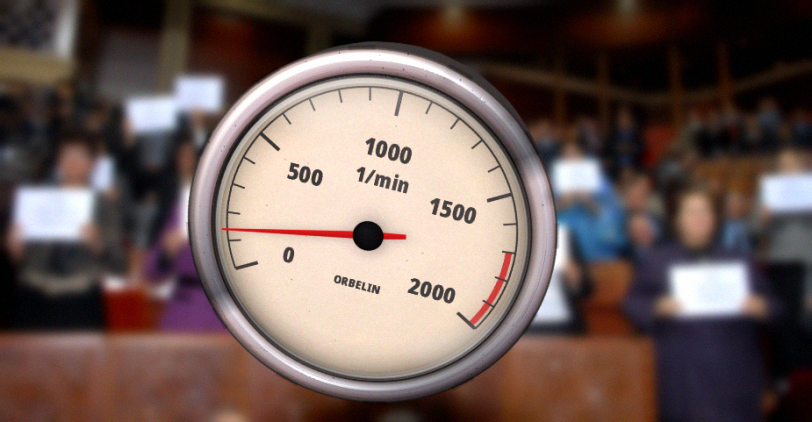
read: 150 rpm
